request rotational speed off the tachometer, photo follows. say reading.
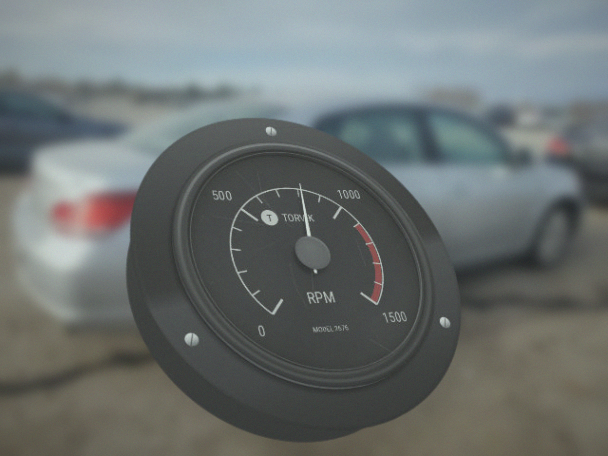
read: 800 rpm
